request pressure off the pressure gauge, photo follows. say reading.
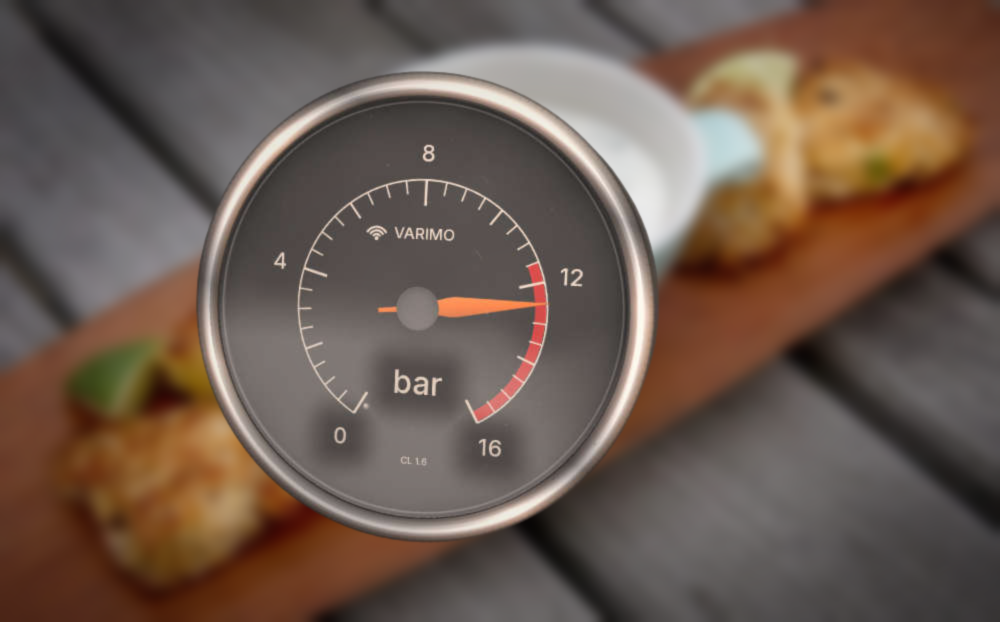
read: 12.5 bar
